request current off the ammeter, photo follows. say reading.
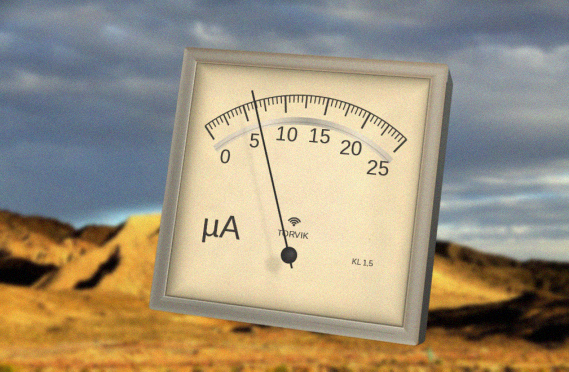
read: 6.5 µA
